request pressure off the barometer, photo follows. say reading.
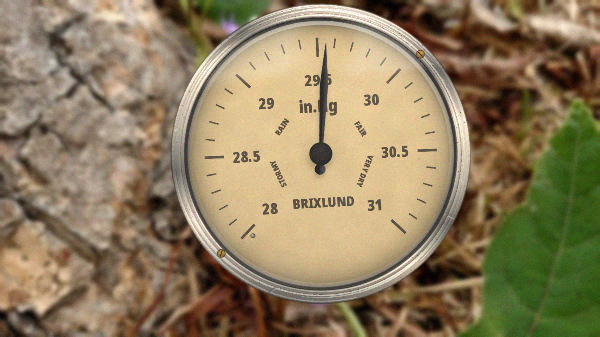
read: 29.55 inHg
